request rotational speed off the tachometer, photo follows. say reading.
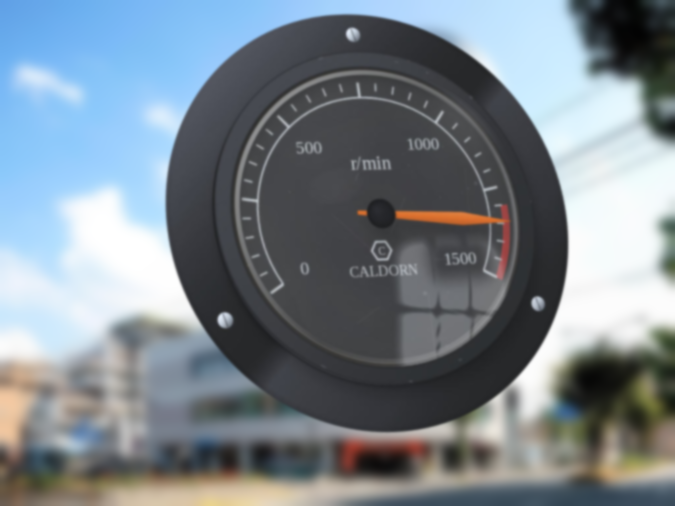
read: 1350 rpm
